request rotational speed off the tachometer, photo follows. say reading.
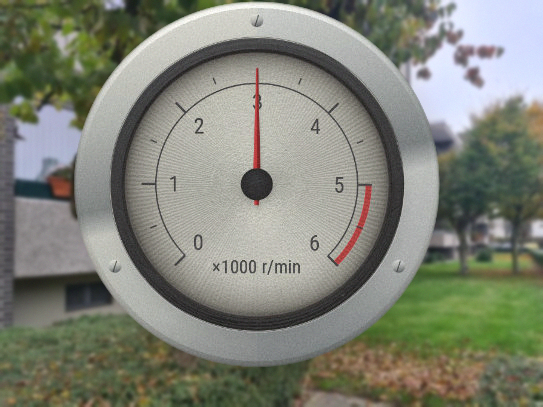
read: 3000 rpm
